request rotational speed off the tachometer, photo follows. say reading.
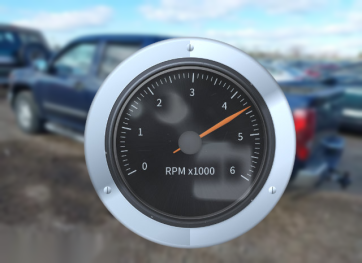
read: 4400 rpm
